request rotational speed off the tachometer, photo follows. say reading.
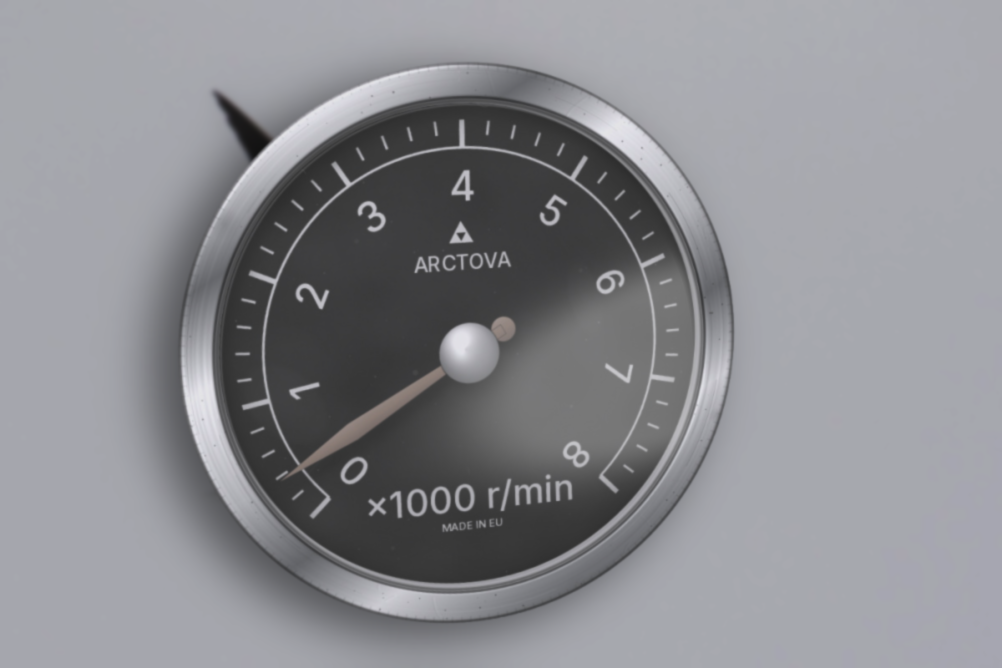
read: 400 rpm
